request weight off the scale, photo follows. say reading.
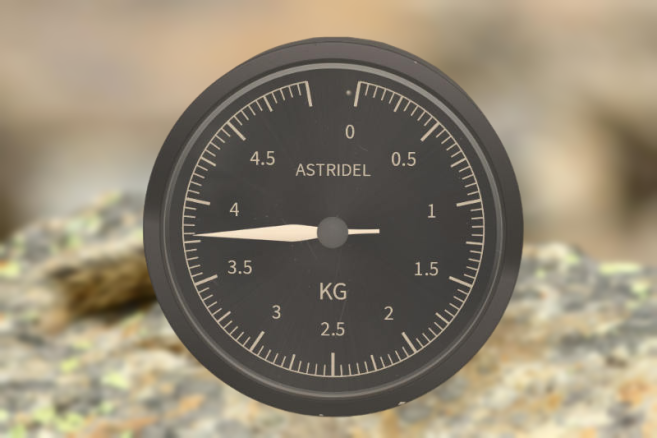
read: 3.8 kg
